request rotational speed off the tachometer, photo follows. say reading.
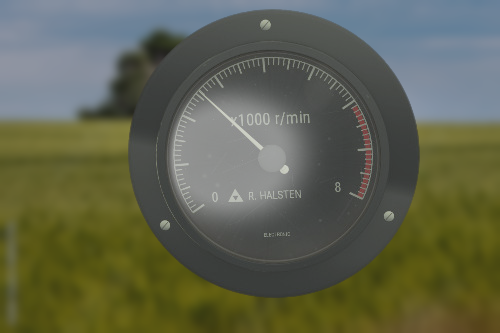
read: 2600 rpm
